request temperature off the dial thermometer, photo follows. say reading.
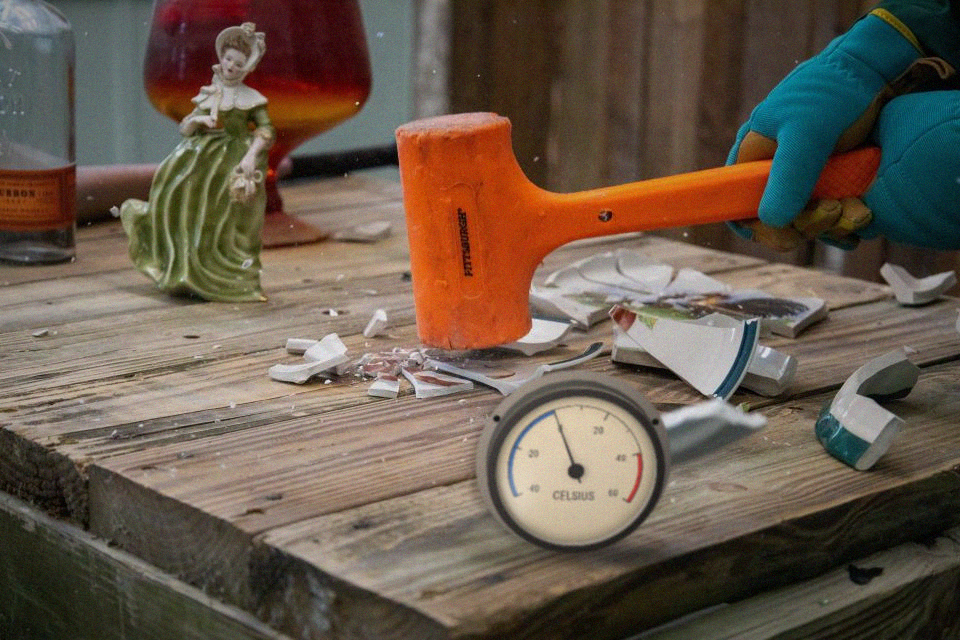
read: 0 °C
